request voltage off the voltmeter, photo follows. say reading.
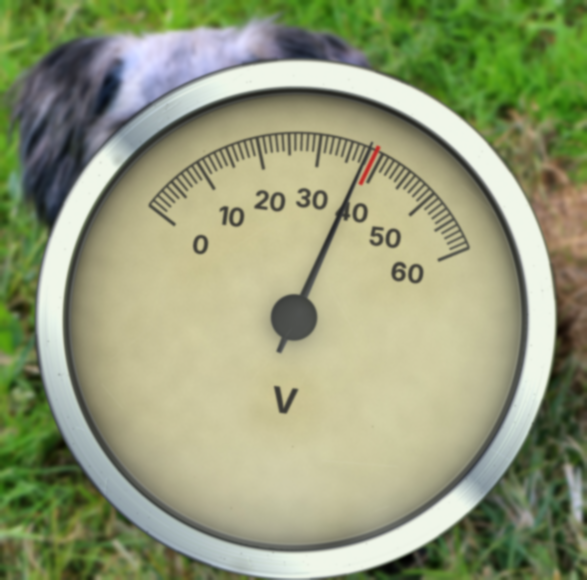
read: 38 V
